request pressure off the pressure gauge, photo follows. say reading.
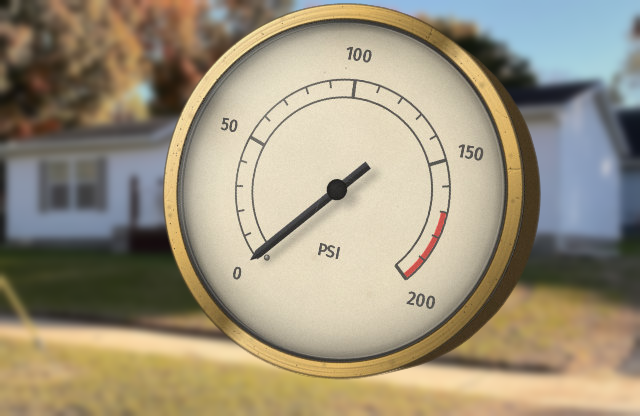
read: 0 psi
